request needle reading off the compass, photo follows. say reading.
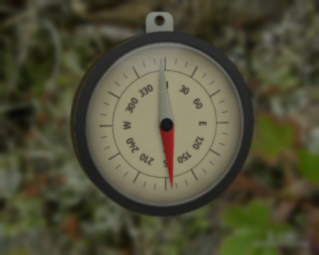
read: 175 °
